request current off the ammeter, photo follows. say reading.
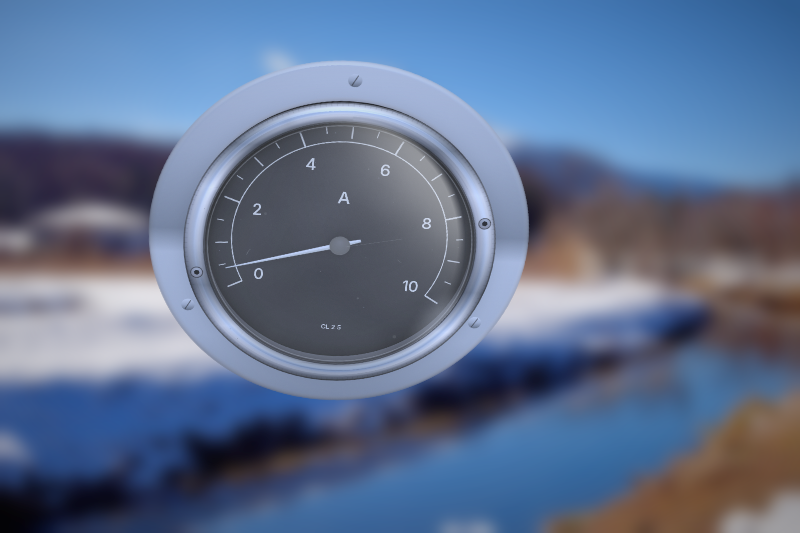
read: 0.5 A
